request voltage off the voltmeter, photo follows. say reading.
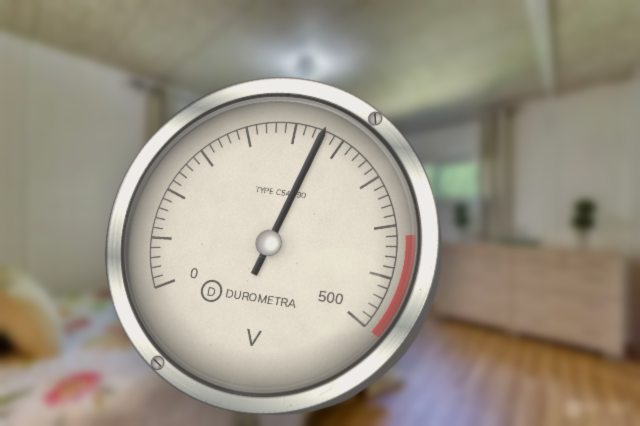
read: 280 V
